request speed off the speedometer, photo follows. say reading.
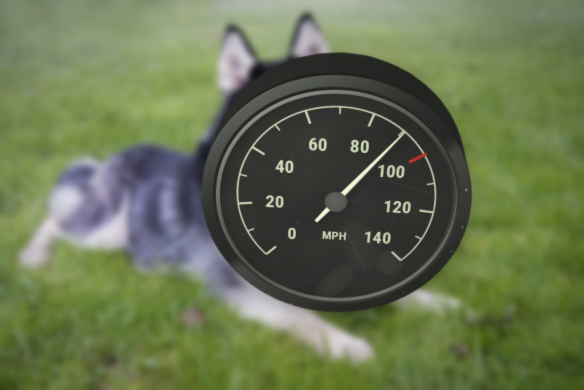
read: 90 mph
